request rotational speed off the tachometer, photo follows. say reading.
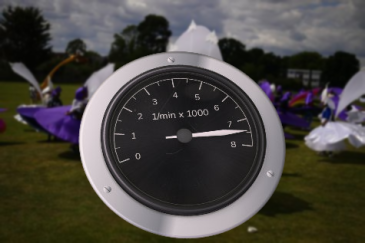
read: 7500 rpm
